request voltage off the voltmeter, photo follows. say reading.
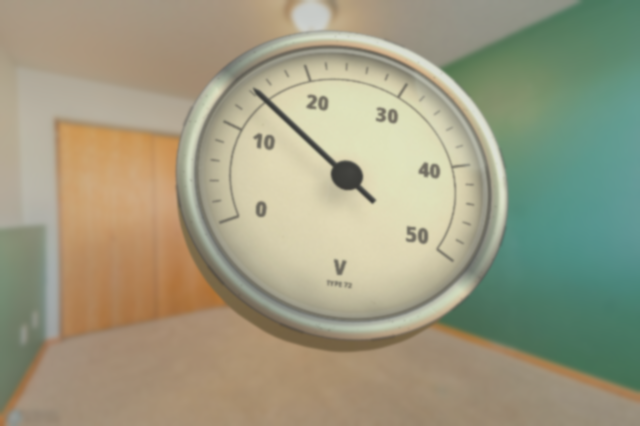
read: 14 V
